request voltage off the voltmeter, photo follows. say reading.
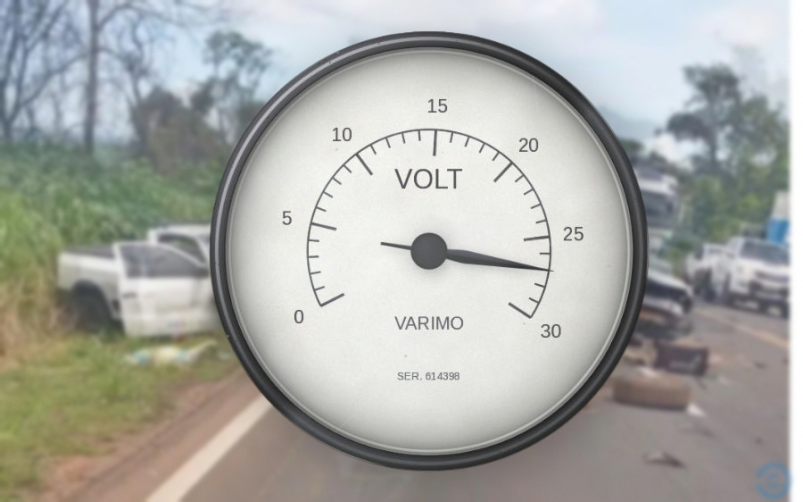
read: 27 V
